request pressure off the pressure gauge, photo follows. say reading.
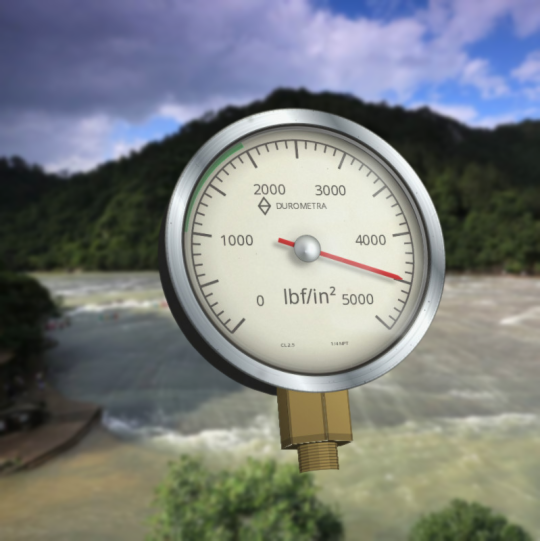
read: 4500 psi
